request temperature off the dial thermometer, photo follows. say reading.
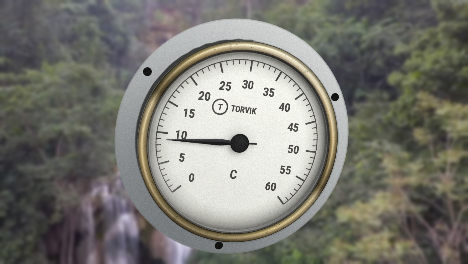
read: 9 °C
